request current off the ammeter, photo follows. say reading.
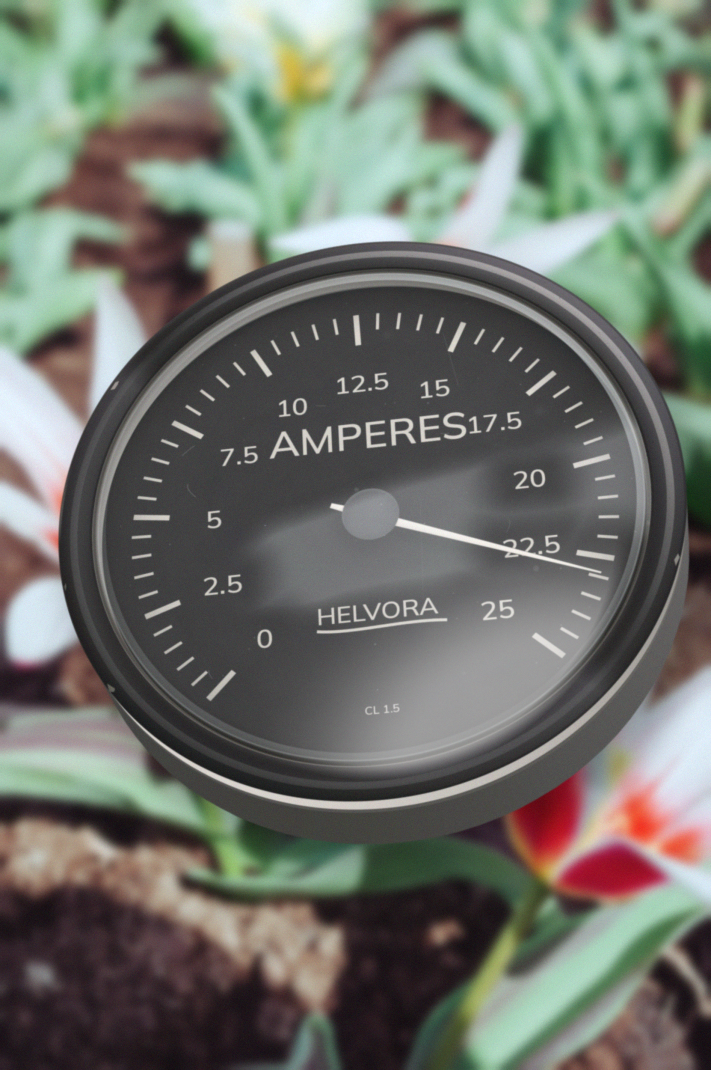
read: 23 A
